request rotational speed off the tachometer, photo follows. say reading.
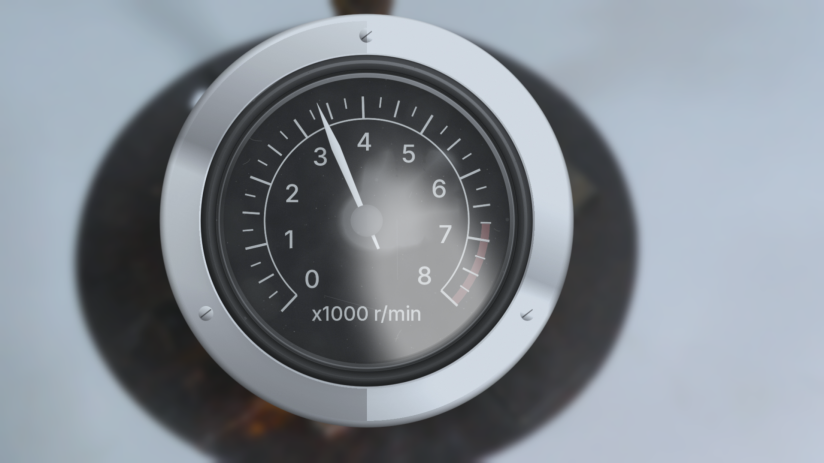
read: 3375 rpm
